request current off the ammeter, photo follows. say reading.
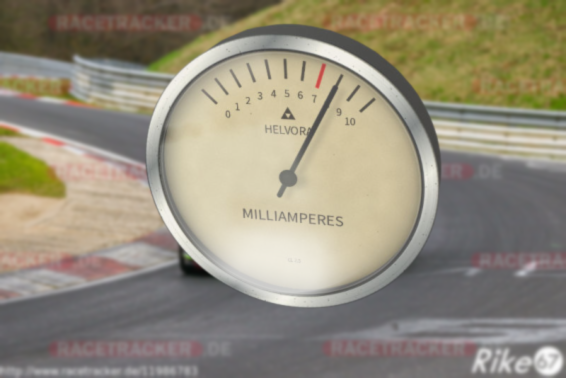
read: 8 mA
